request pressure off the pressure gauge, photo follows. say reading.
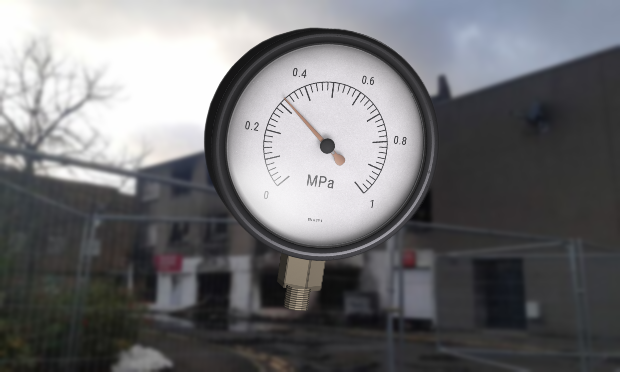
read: 0.32 MPa
